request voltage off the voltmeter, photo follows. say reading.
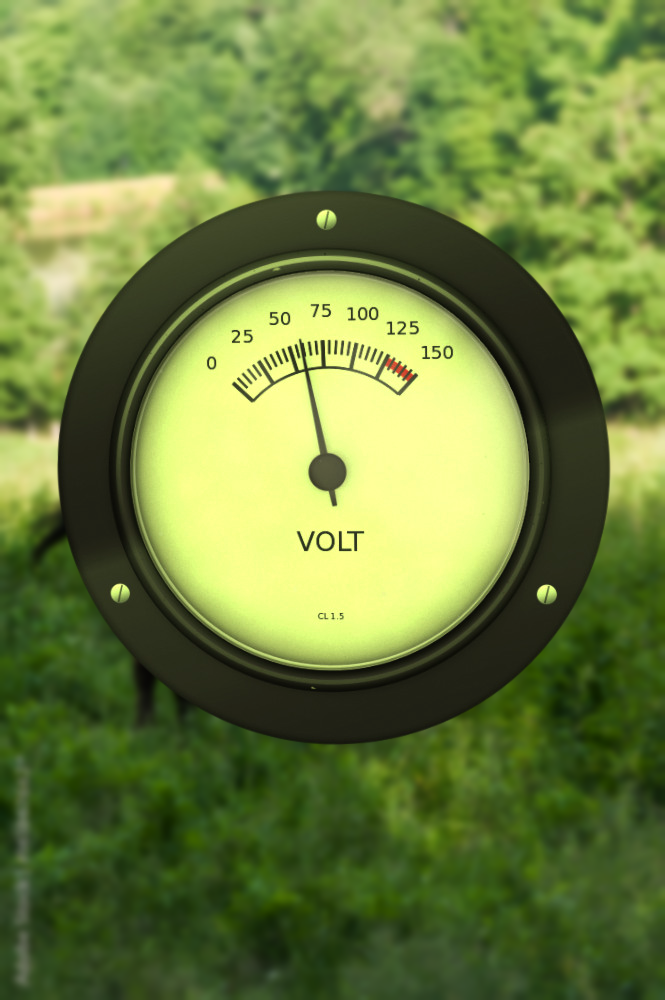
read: 60 V
